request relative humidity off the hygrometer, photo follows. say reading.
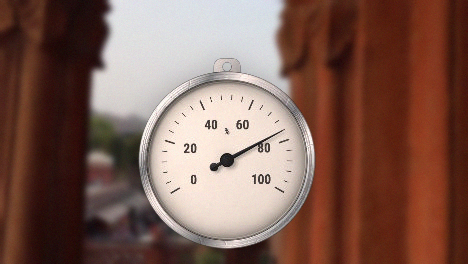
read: 76 %
